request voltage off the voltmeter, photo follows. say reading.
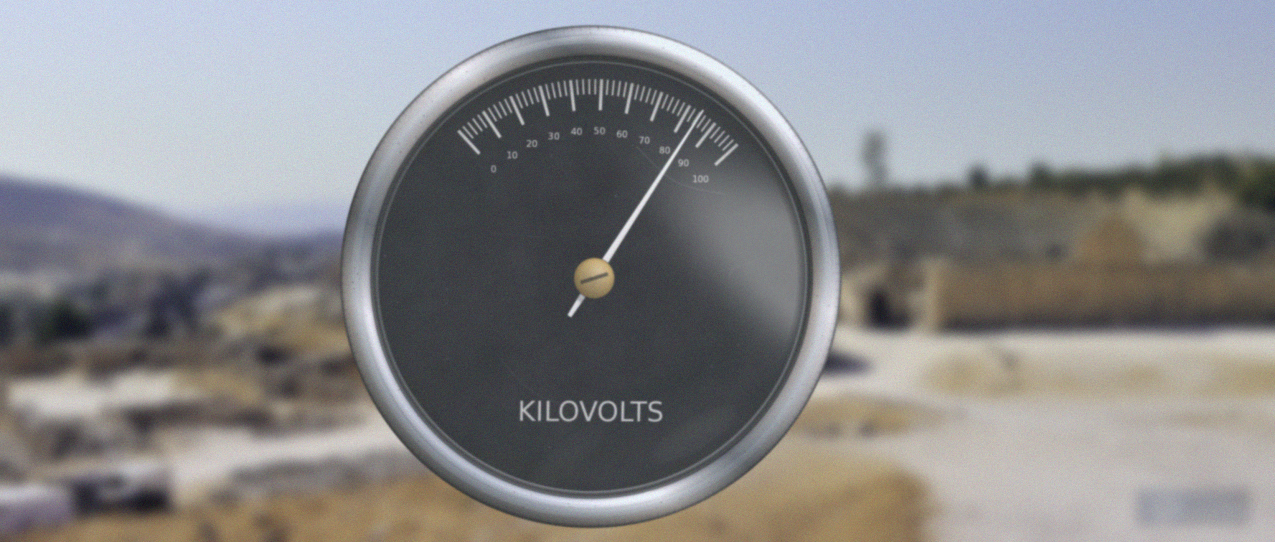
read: 84 kV
